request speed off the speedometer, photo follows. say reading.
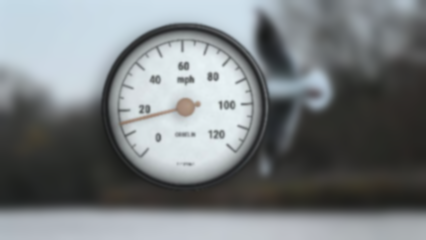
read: 15 mph
